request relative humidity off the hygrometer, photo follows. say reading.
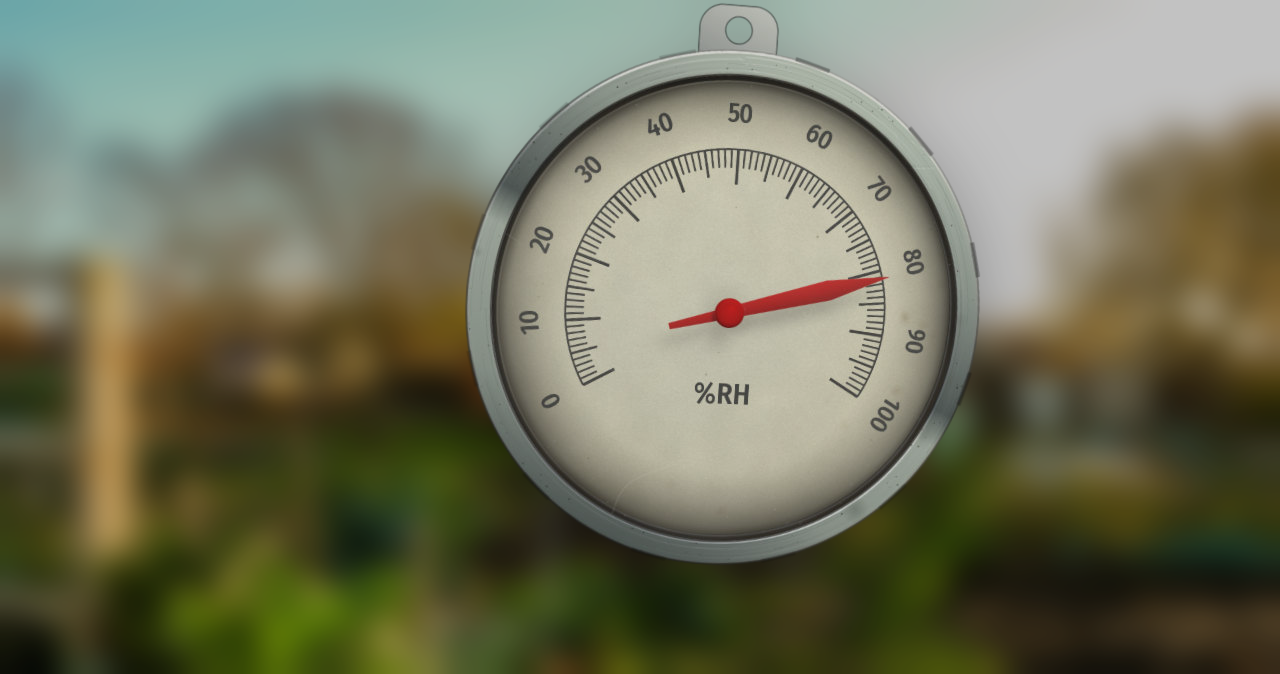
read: 81 %
